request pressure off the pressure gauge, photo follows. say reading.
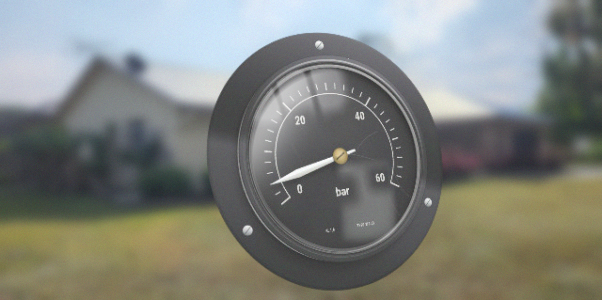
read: 4 bar
